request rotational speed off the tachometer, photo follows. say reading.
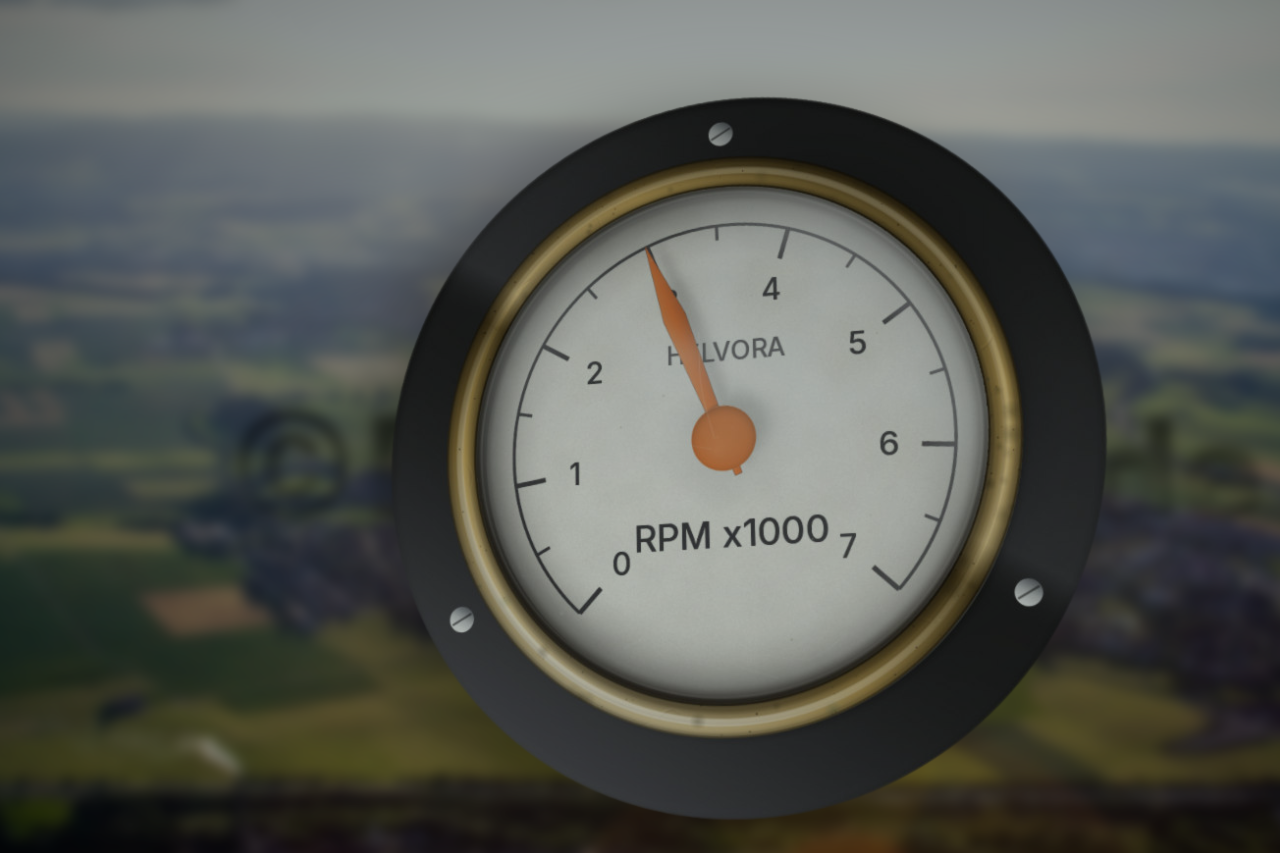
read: 3000 rpm
